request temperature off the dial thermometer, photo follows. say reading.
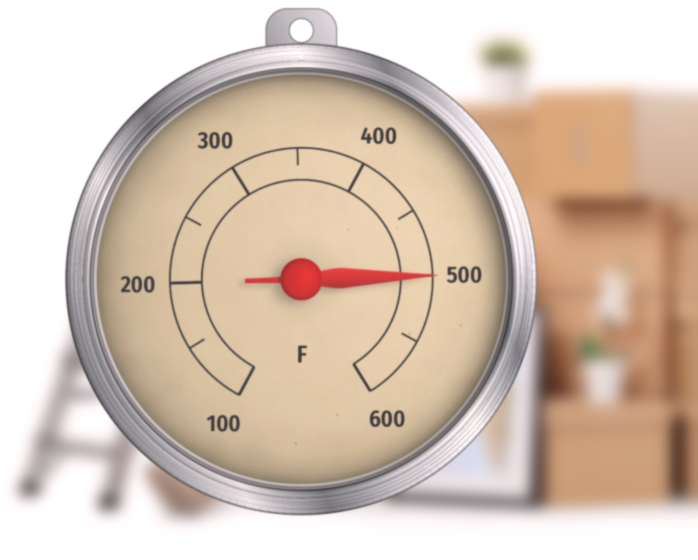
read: 500 °F
